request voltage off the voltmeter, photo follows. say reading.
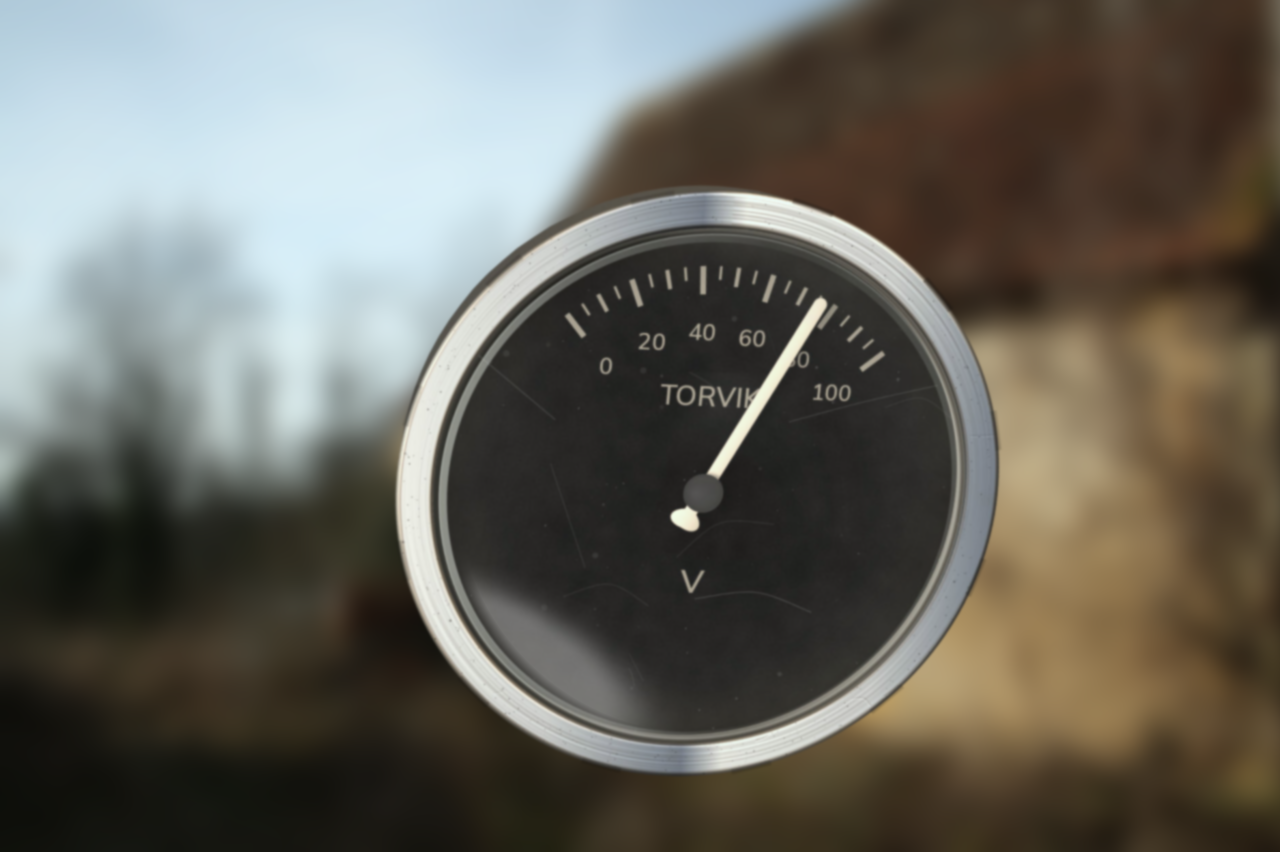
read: 75 V
